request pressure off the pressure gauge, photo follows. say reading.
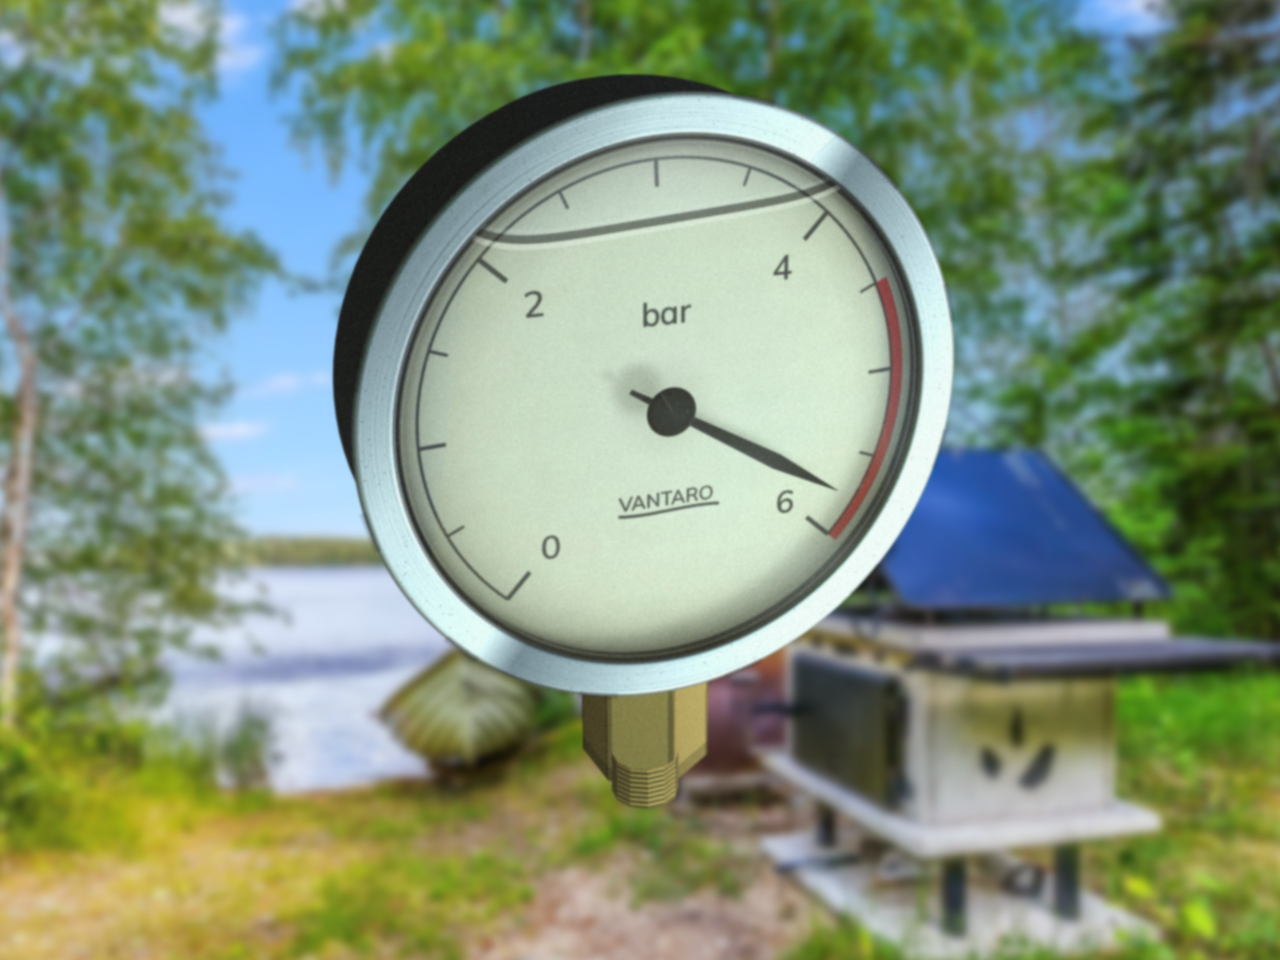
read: 5.75 bar
